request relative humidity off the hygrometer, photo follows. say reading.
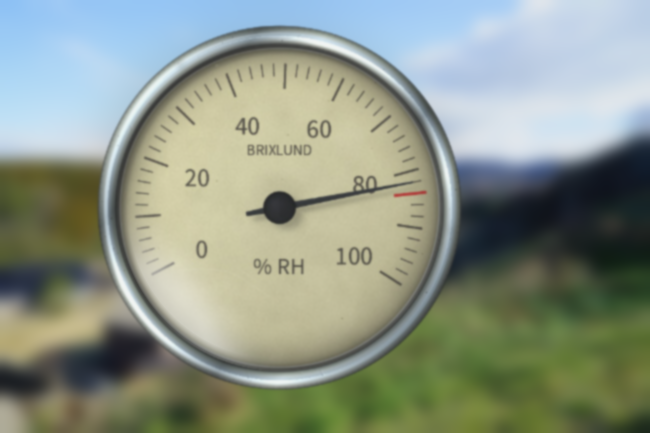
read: 82 %
